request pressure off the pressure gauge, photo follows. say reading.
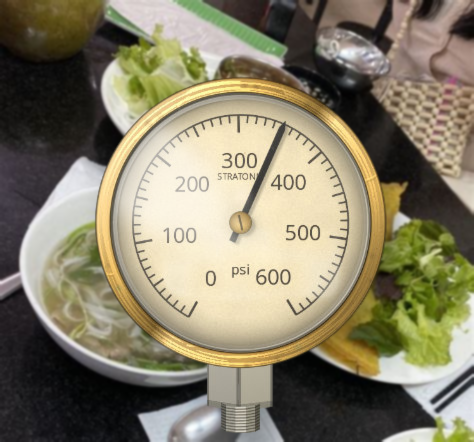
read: 350 psi
